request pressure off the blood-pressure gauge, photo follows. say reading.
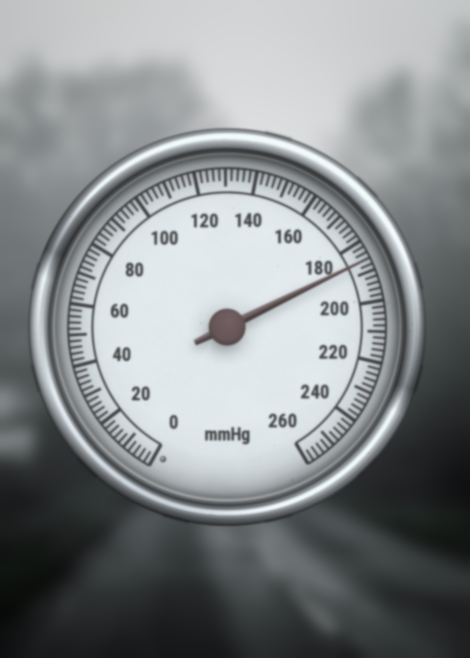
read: 186 mmHg
